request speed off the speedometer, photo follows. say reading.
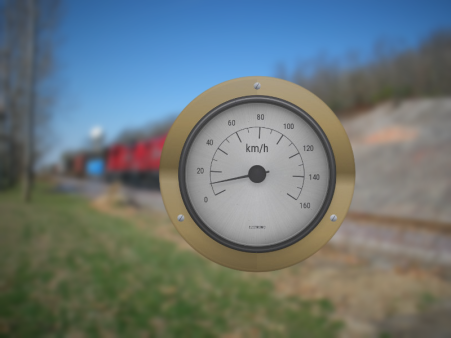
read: 10 km/h
